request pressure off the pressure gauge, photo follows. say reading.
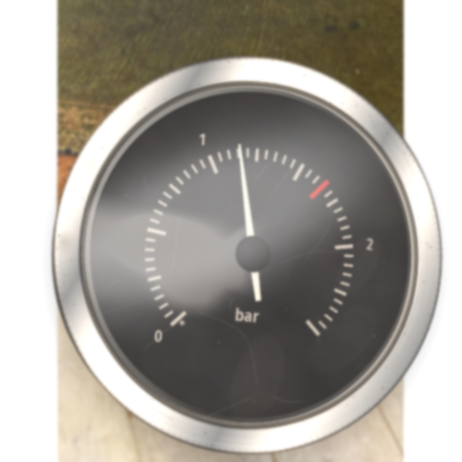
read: 1.15 bar
